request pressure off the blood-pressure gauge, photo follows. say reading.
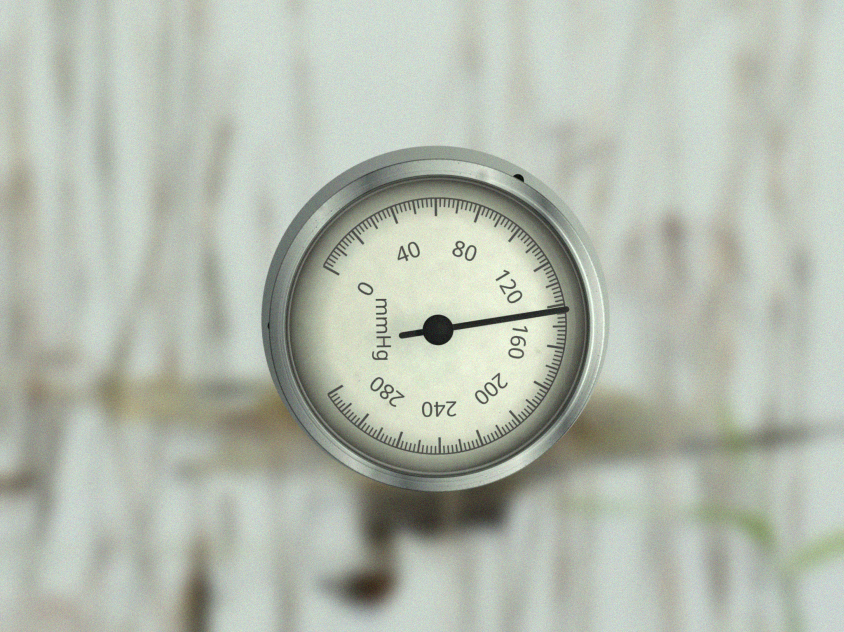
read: 142 mmHg
